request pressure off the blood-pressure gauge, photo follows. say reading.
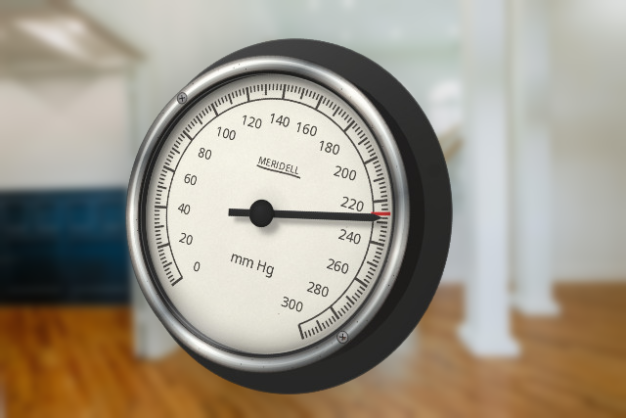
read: 228 mmHg
